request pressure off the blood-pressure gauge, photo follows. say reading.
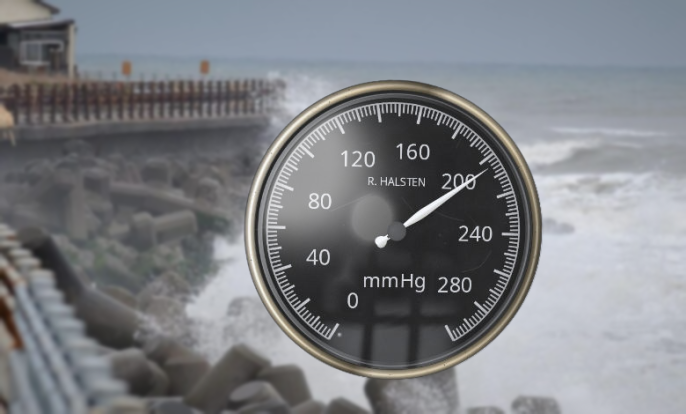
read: 204 mmHg
